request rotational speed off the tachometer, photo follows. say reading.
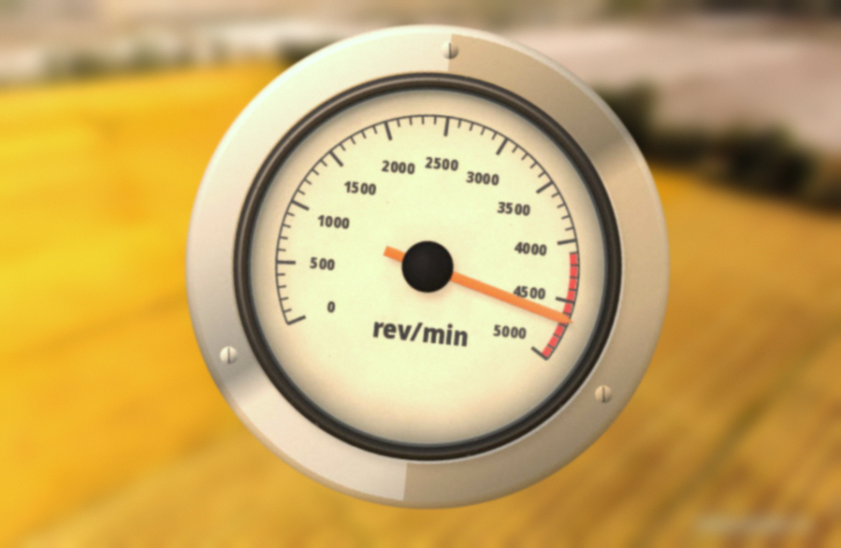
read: 4650 rpm
